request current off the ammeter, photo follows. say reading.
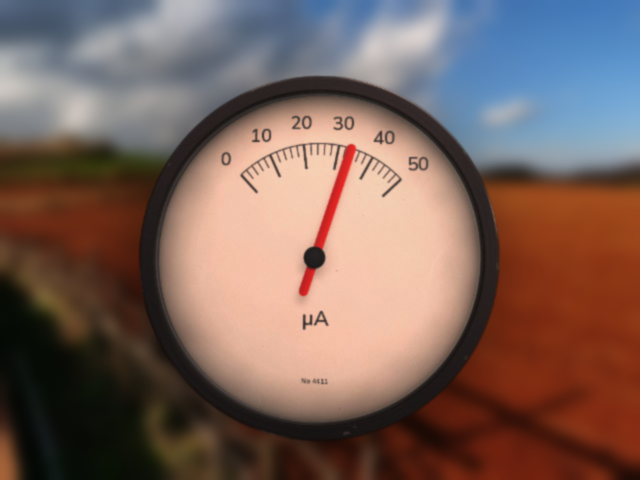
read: 34 µA
